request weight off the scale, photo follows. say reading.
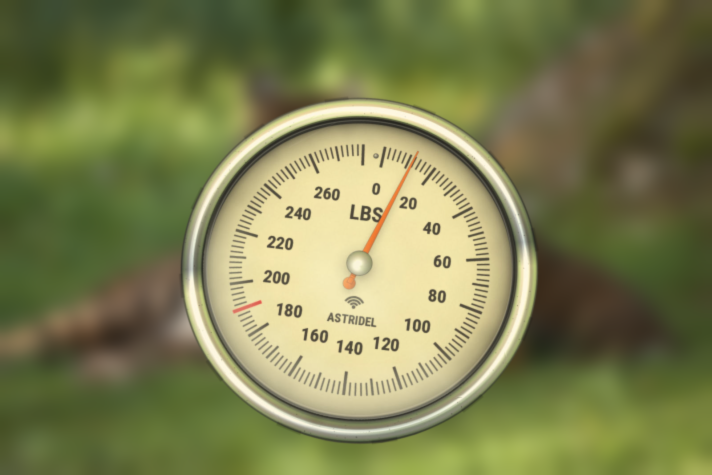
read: 12 lb
